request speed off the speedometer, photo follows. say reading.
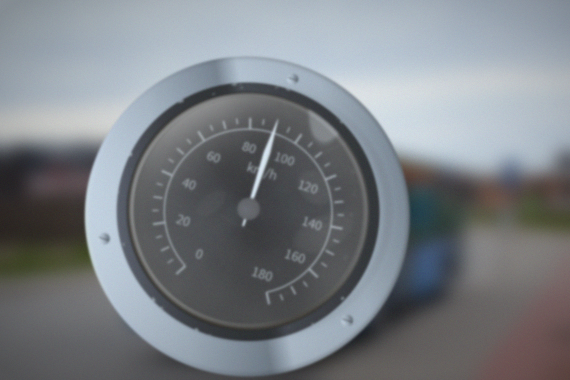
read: 90 km/h
